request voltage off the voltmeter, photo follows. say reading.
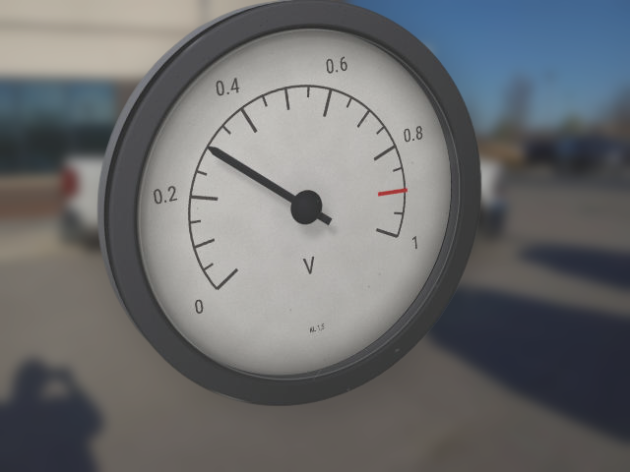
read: 0.3 V
